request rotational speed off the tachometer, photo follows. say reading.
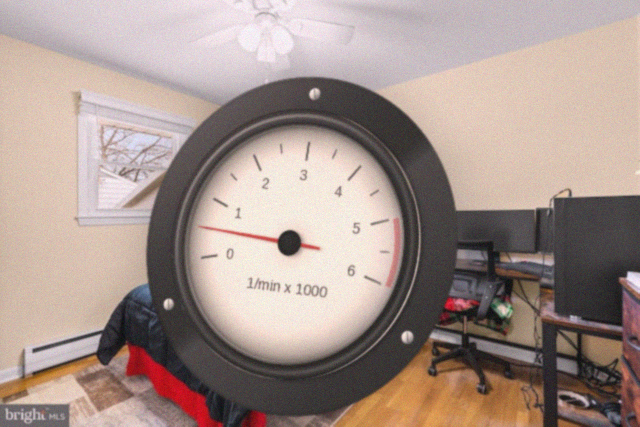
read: 500 rpm
